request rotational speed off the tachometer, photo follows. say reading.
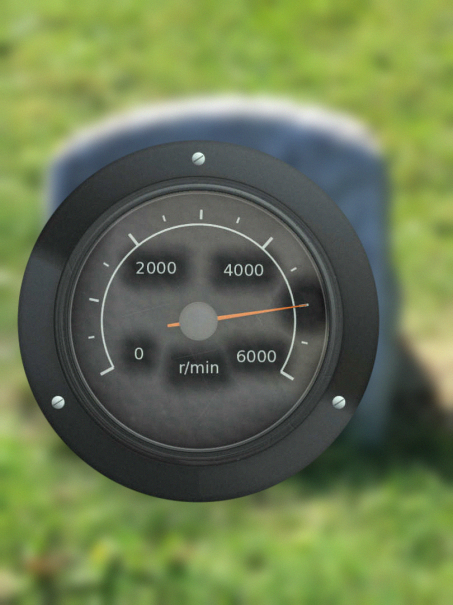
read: 5000 rpm
